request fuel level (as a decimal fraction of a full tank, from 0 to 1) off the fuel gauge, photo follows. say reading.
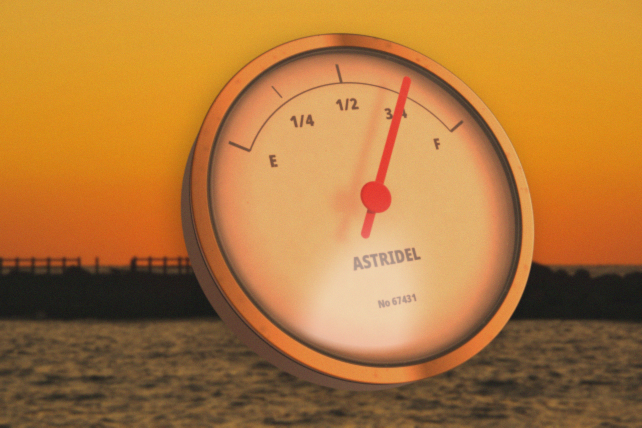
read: 0.75
